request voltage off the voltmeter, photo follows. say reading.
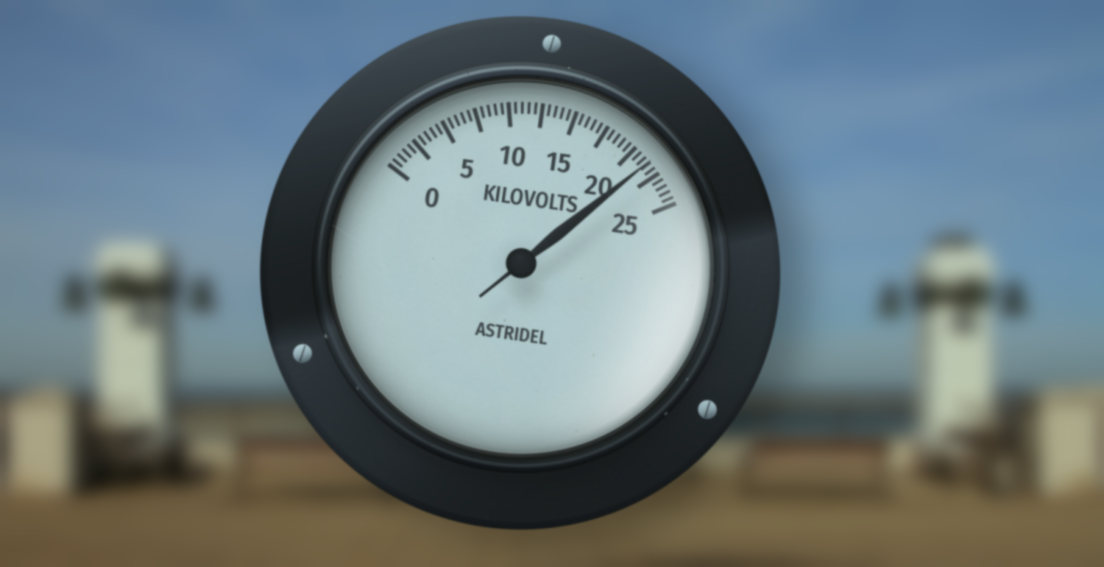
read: 21.5 kV
